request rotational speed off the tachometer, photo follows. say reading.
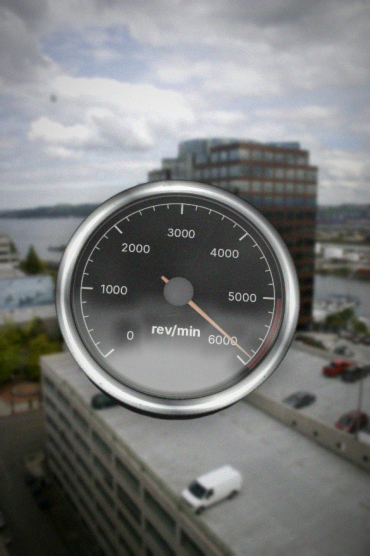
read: 5900 rpm
